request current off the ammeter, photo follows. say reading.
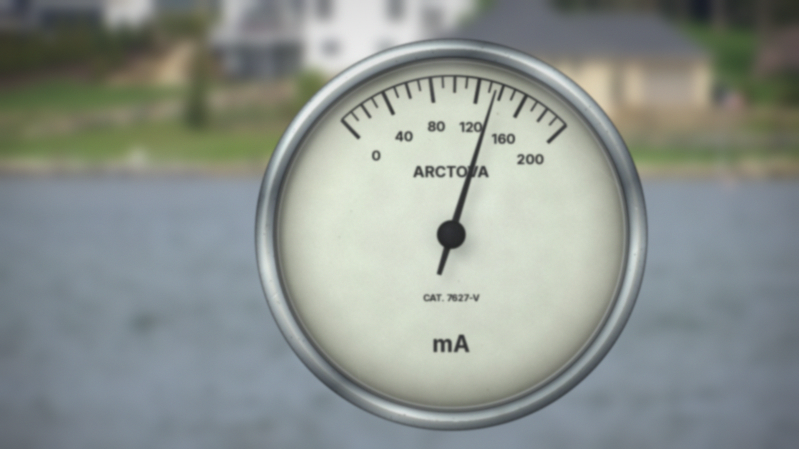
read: 135 mA
